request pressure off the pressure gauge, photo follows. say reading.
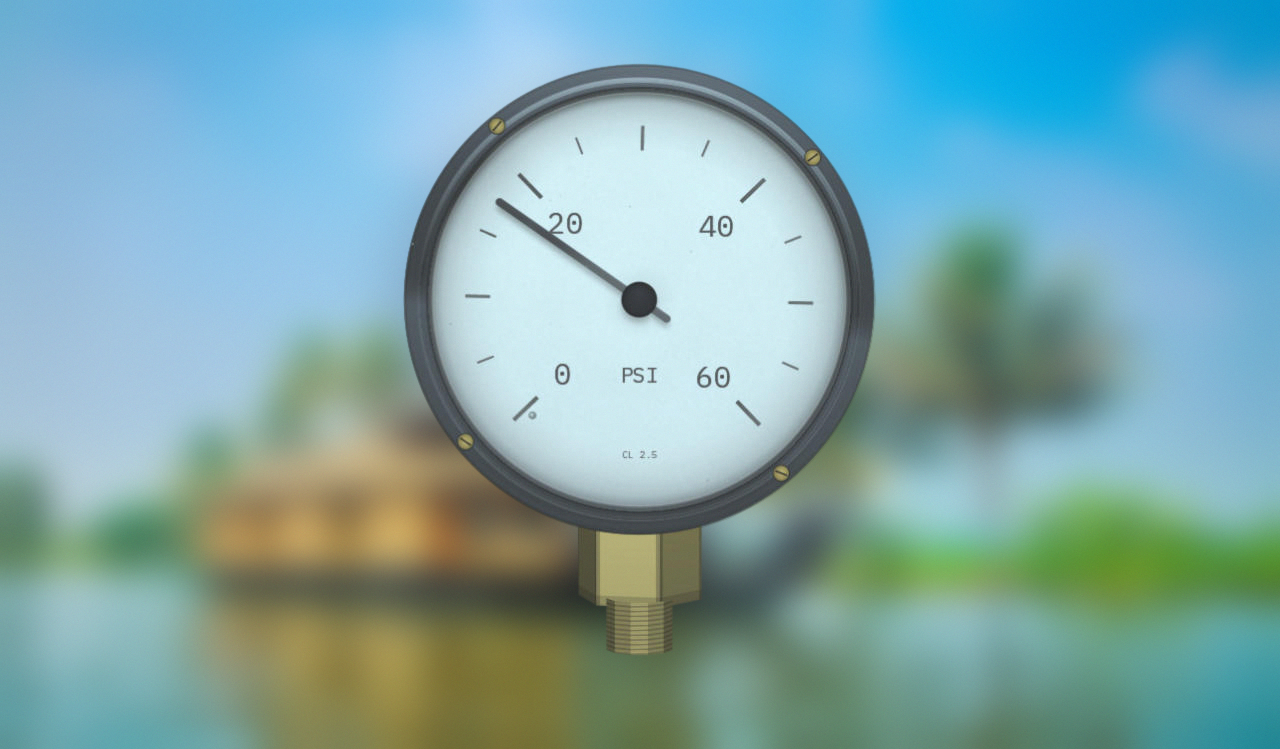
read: 17.5 psi
